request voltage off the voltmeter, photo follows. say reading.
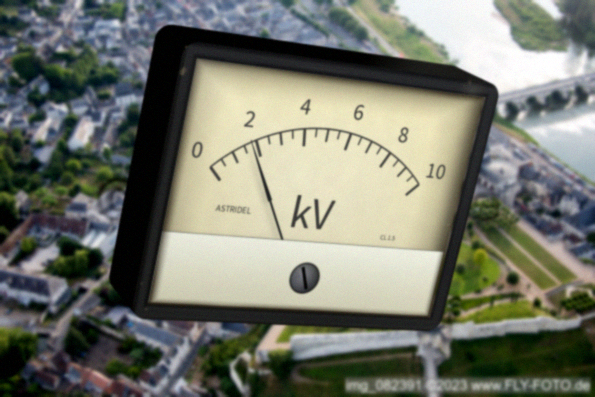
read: 1.75 kV
